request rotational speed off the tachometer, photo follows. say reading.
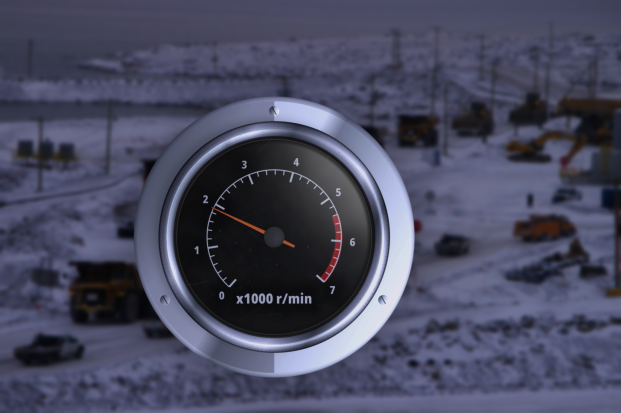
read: 1900 rpm
